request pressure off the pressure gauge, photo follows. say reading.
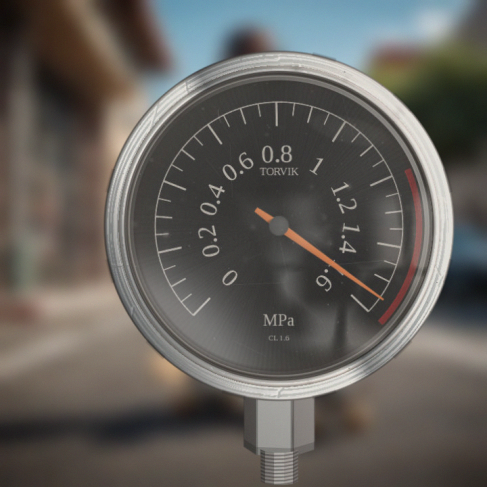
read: 1.55 MPa
